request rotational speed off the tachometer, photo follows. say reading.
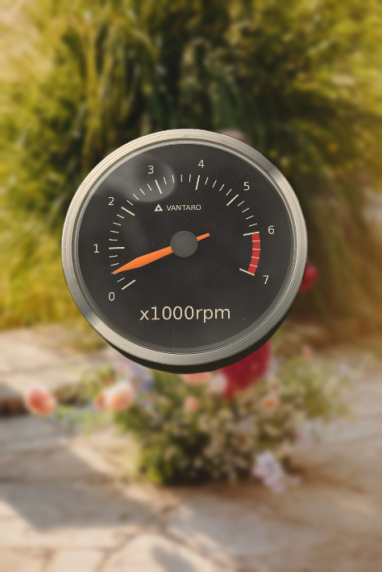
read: 400 rpm
